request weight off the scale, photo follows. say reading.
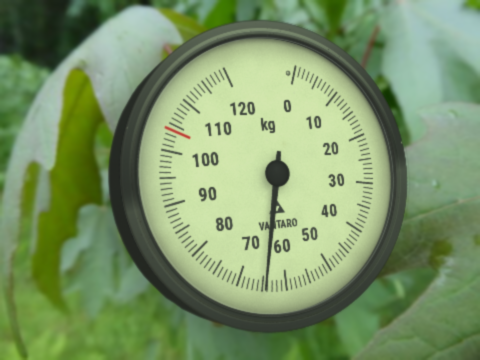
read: 65 kg
